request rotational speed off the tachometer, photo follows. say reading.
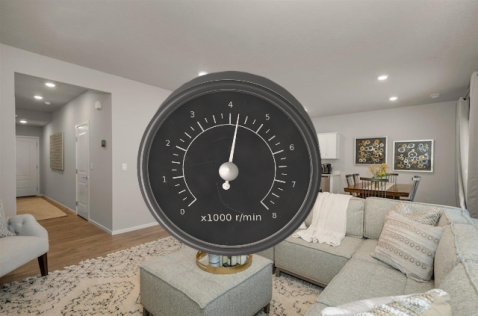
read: 4250 rpm
